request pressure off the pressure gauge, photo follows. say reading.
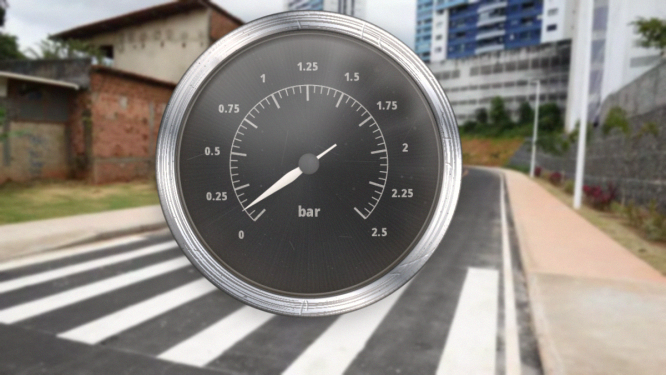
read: 0.1 bar
